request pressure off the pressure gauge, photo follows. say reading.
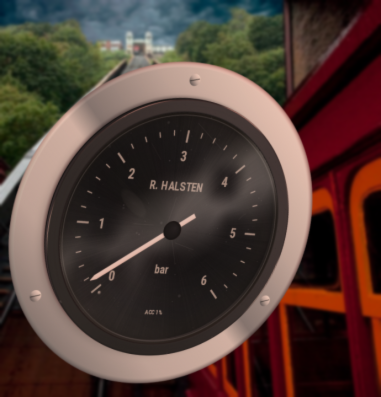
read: 0.2 bar
